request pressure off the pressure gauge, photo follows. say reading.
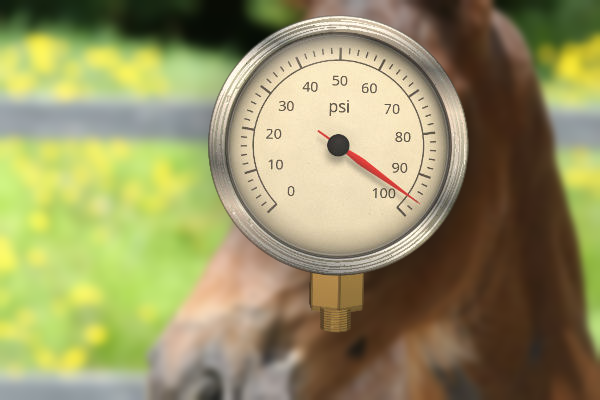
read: 96 psi
